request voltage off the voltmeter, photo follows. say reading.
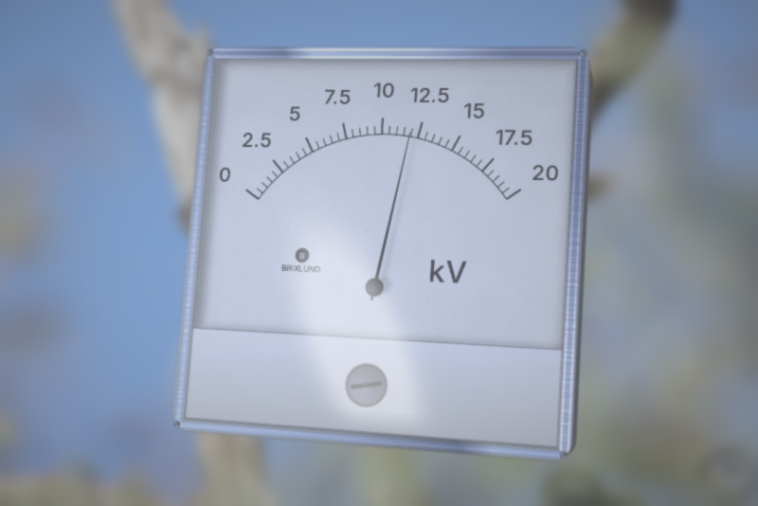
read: 12 kV
